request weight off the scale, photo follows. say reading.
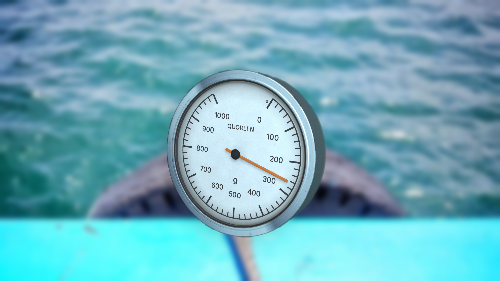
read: 260 g
